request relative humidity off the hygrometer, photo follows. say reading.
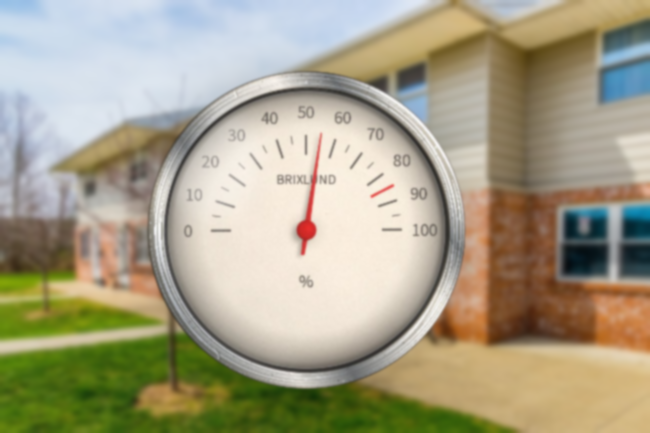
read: 55 %
